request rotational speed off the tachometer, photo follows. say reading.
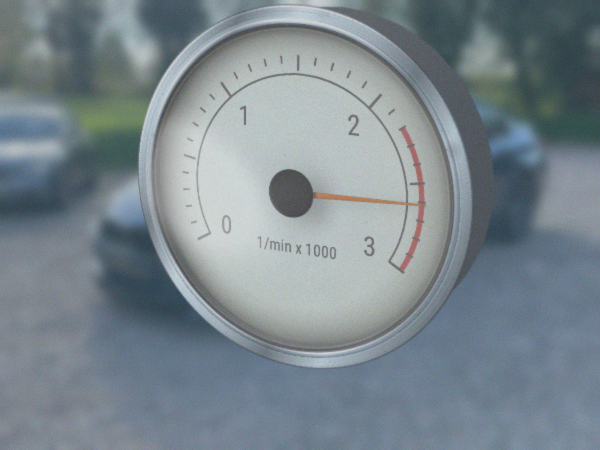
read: 2600 rpm
